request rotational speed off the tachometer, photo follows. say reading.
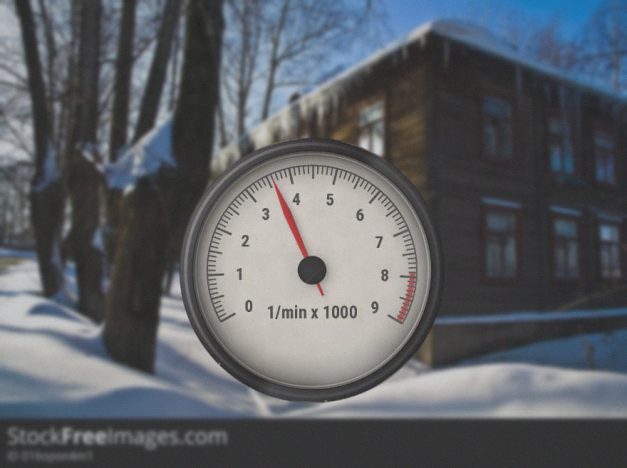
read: 3600 rpm
